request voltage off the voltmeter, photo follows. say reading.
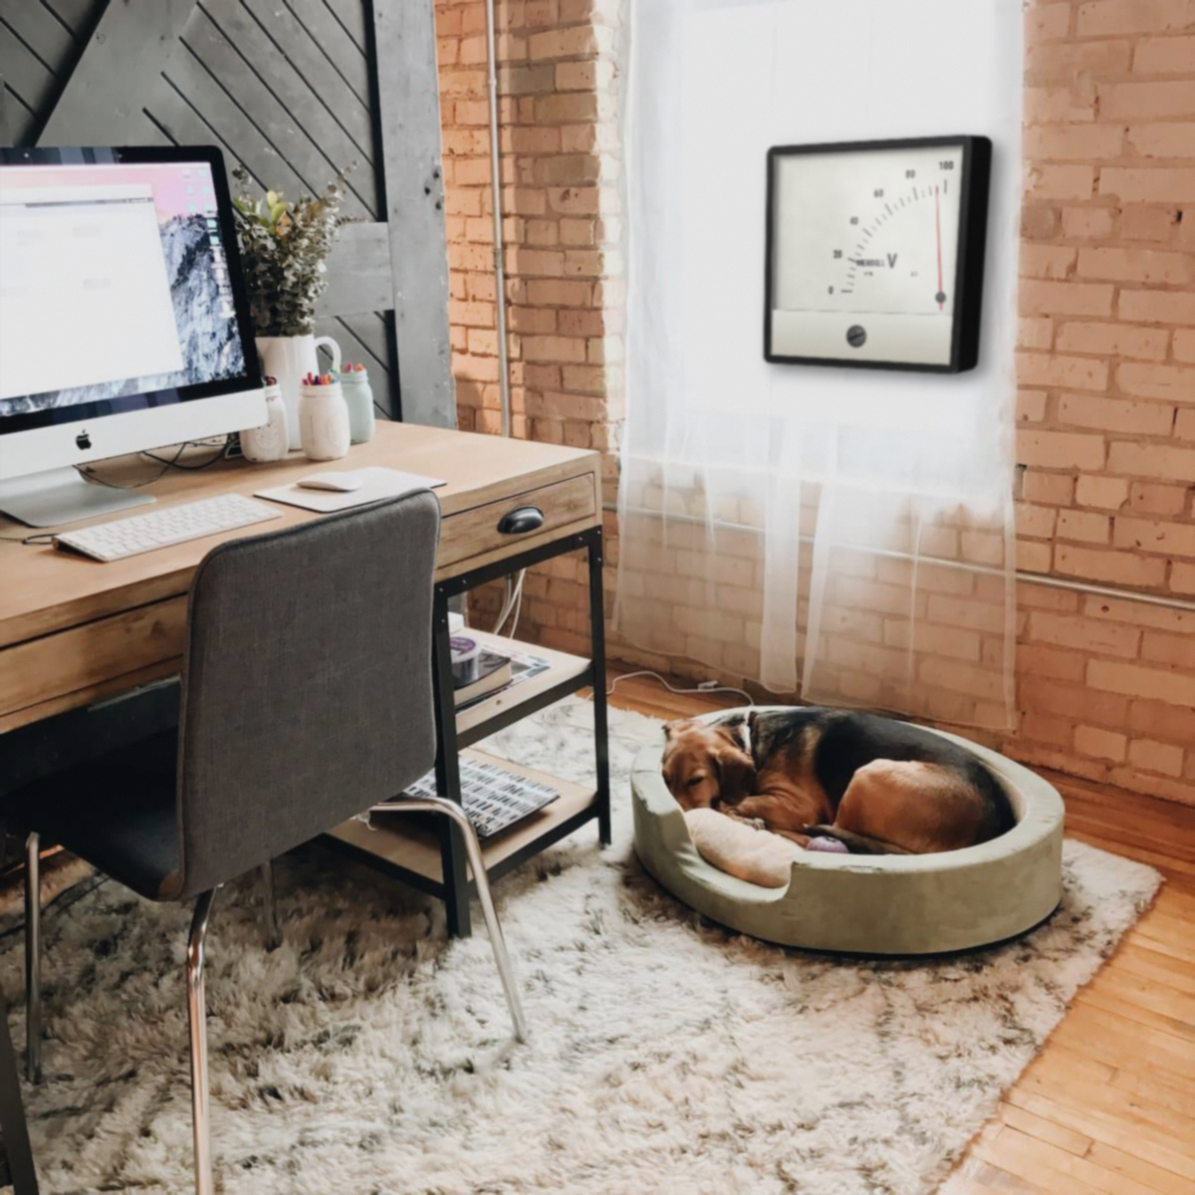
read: 95 V
